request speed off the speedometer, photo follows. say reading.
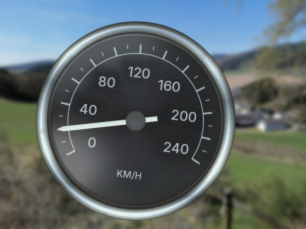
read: 20 km/h
